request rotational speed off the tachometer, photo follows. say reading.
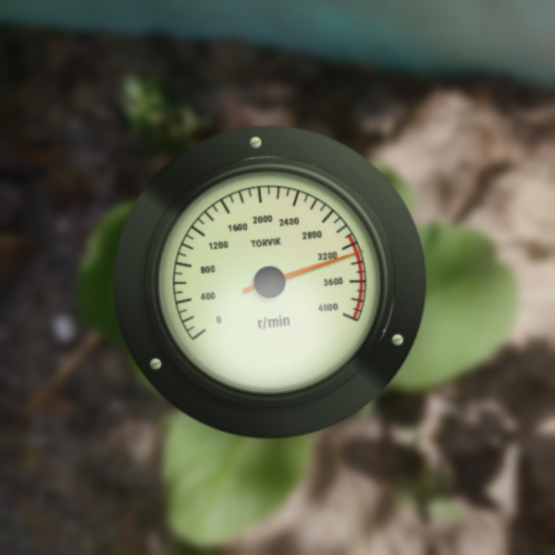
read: 3300 rpm
